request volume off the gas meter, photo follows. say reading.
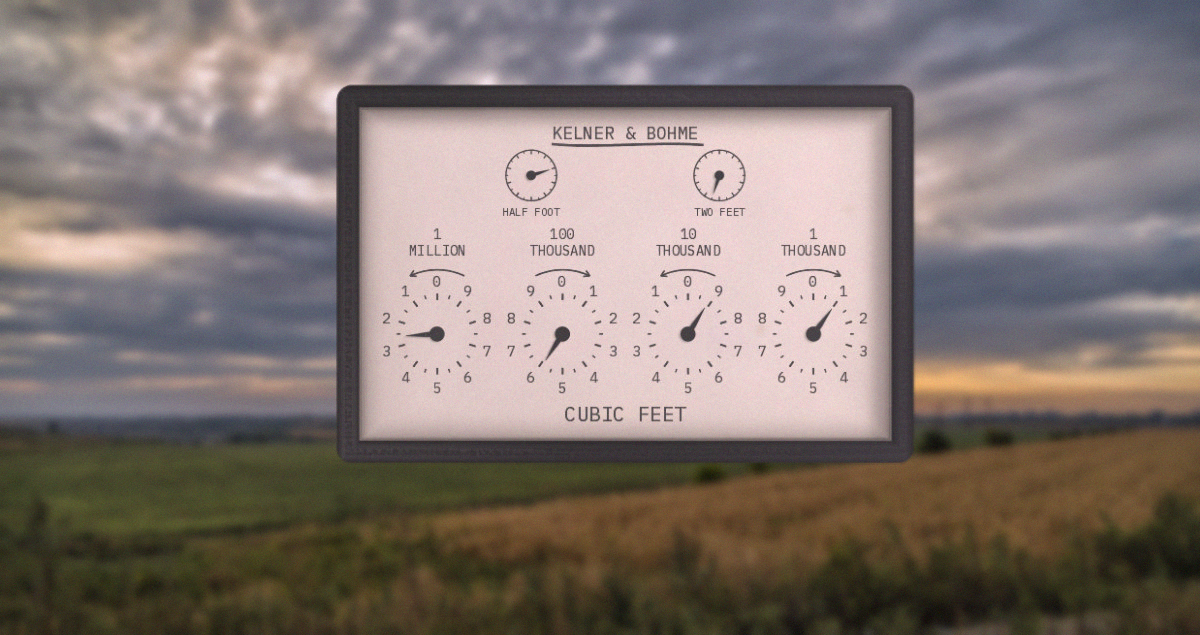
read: 259100 ft³
